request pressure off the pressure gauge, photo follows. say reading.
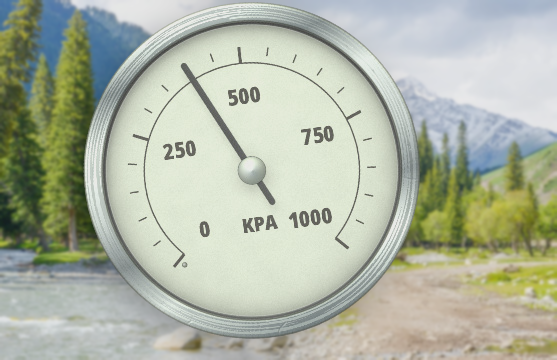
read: 400 kPa
